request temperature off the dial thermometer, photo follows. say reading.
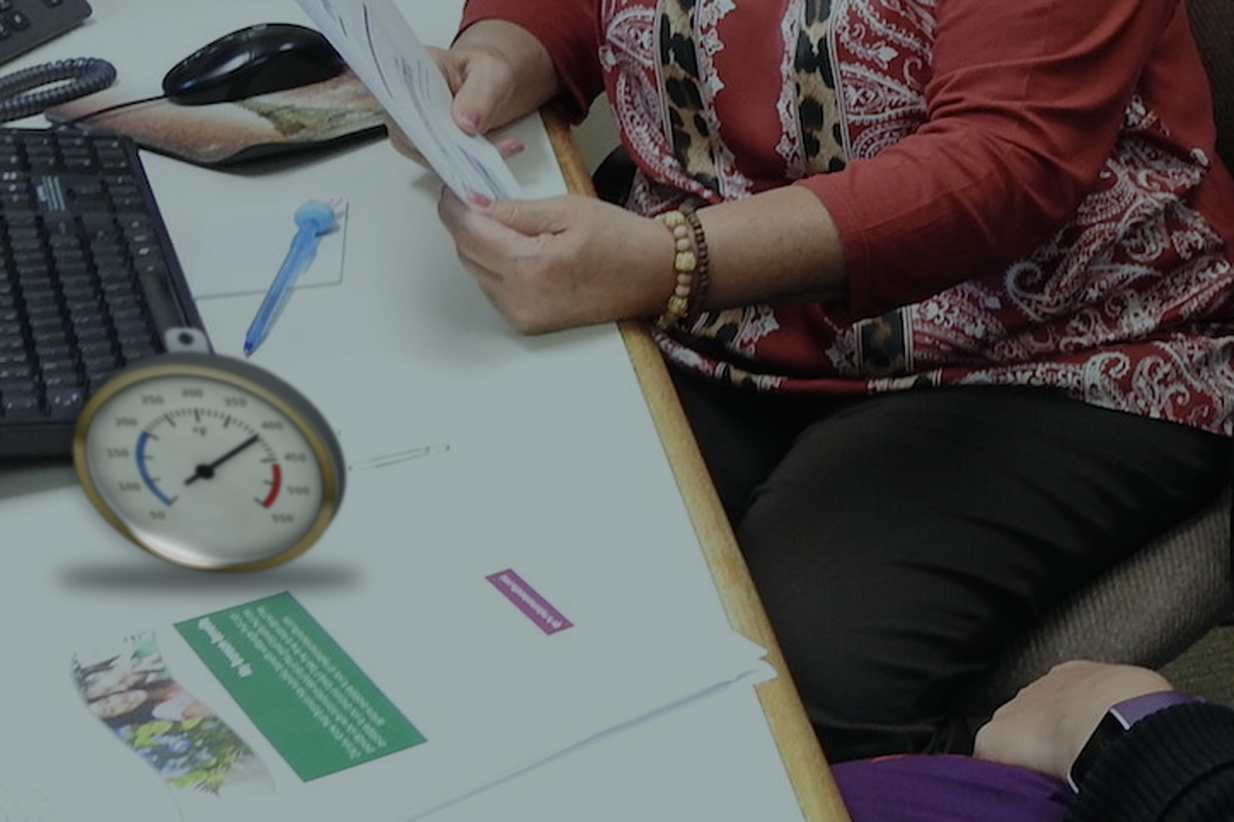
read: 400 °F
